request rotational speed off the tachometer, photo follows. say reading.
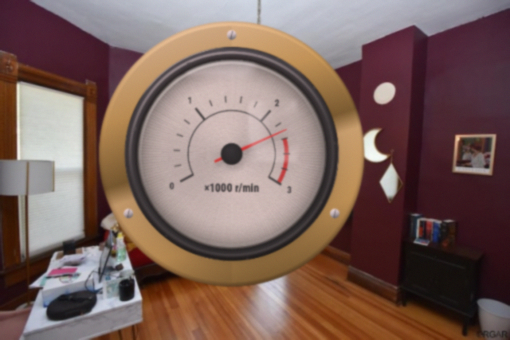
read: 2300 rpm
